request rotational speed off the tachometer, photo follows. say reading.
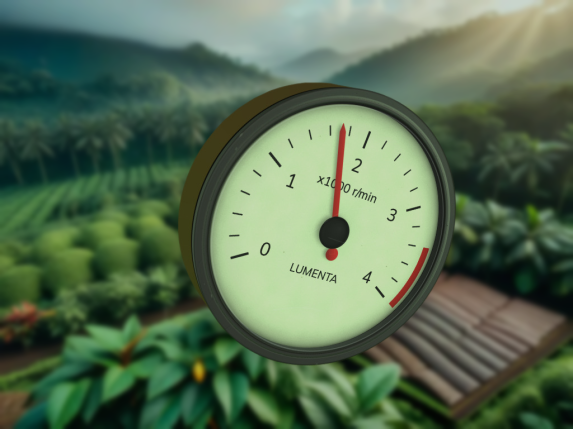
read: 1700 rpm
